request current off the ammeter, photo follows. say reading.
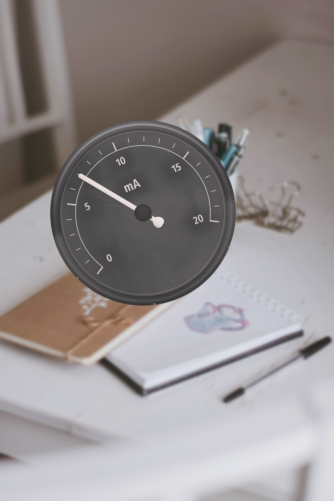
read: 7 mA
